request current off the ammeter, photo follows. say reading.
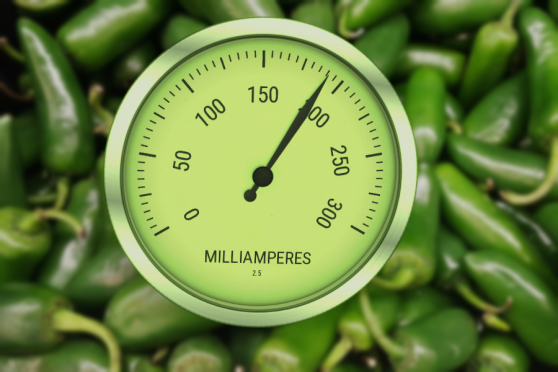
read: 190 mA
